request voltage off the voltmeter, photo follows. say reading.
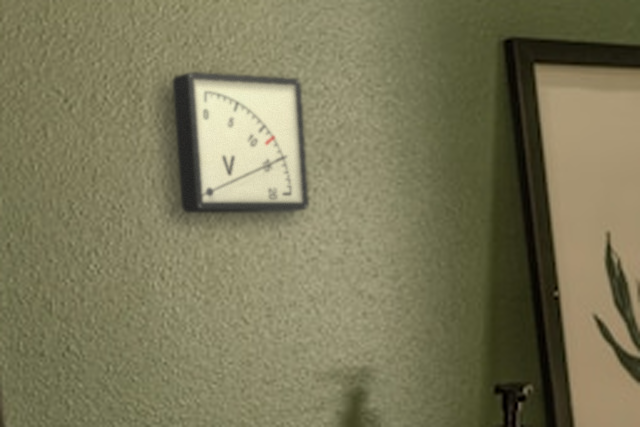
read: 15 V
